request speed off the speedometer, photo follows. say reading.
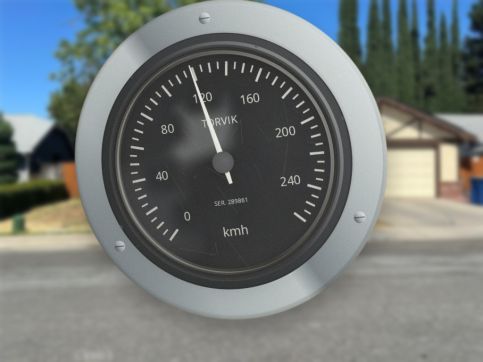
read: 120 km/h
